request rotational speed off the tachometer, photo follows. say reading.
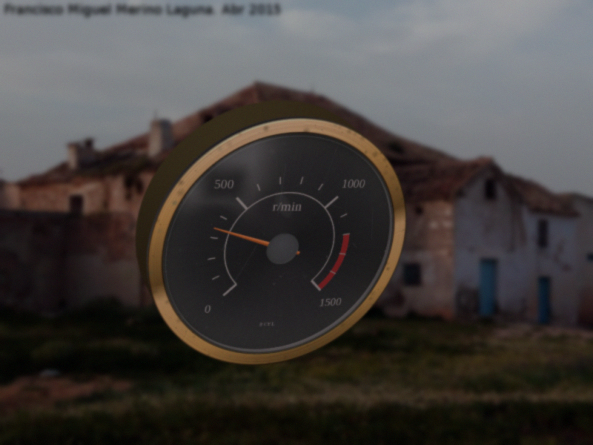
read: 350 rpm
